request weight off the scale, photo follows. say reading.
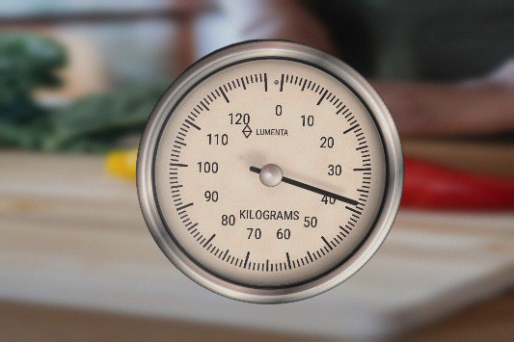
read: 38 kg
